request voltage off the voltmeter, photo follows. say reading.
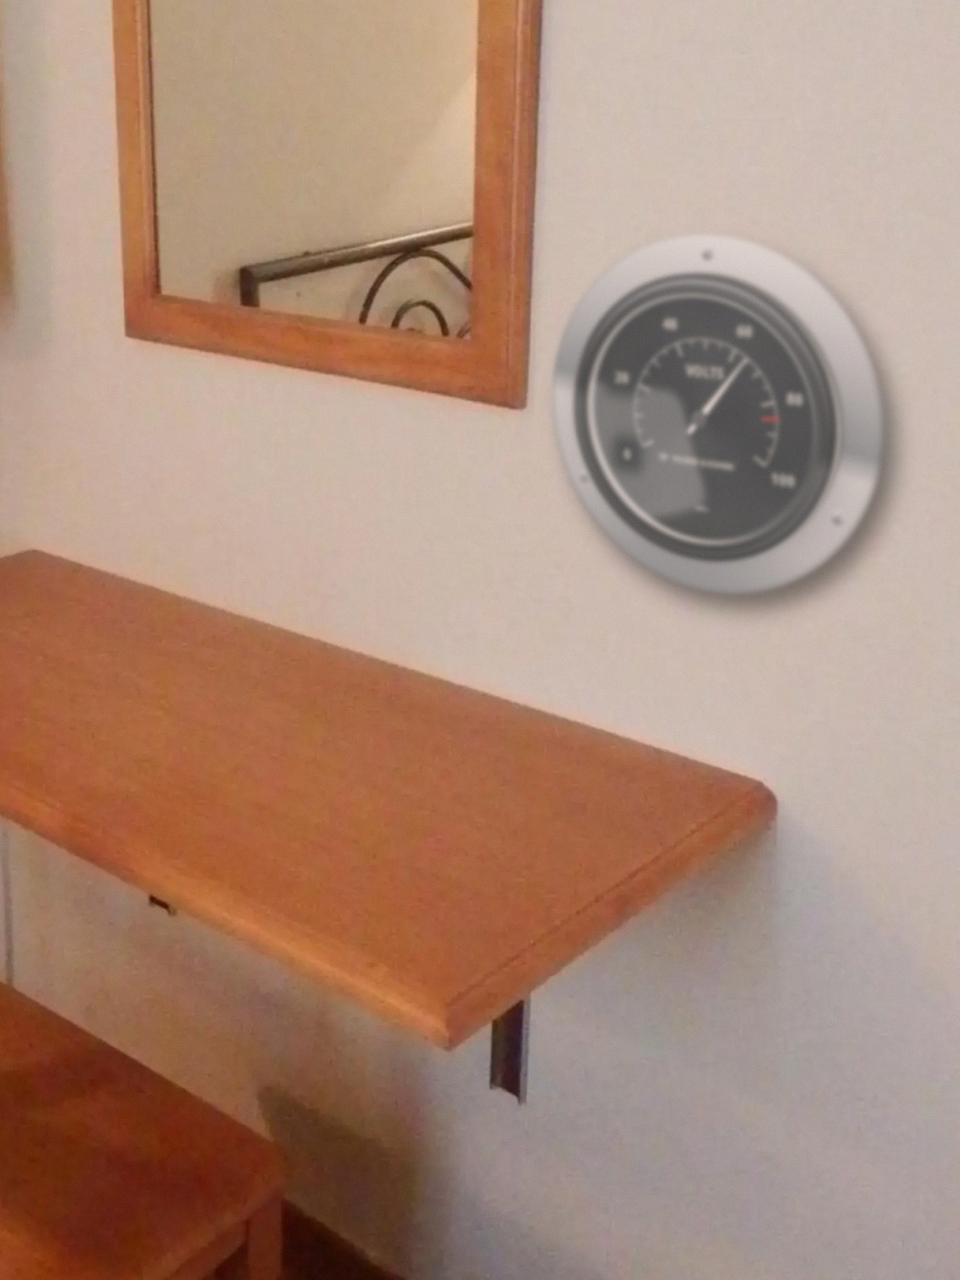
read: 65 V
